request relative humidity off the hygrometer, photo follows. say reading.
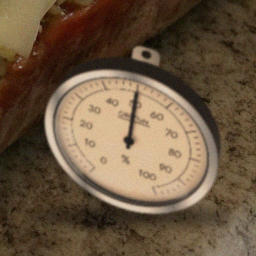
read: 50 %
